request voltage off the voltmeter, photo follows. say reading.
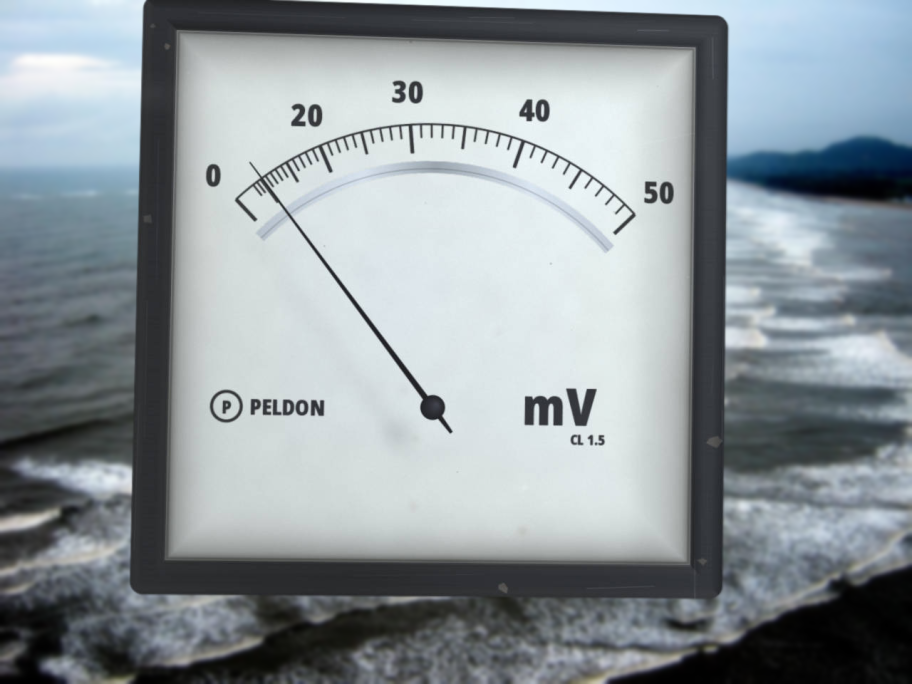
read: 10 mV
